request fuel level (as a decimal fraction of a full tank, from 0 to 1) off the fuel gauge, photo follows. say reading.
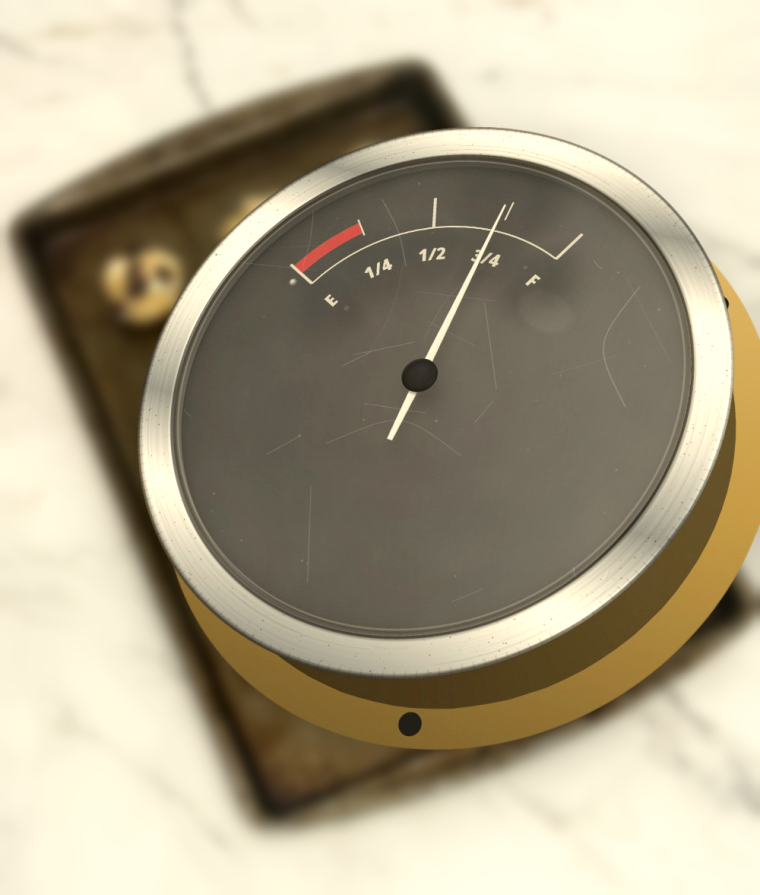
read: 0.75
